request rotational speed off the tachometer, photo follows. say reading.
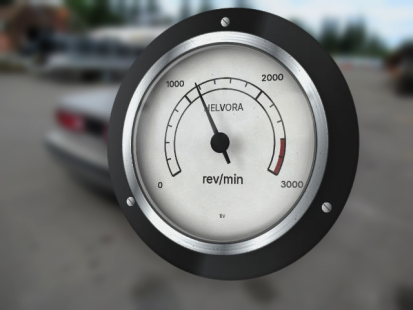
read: 1200 rpm
